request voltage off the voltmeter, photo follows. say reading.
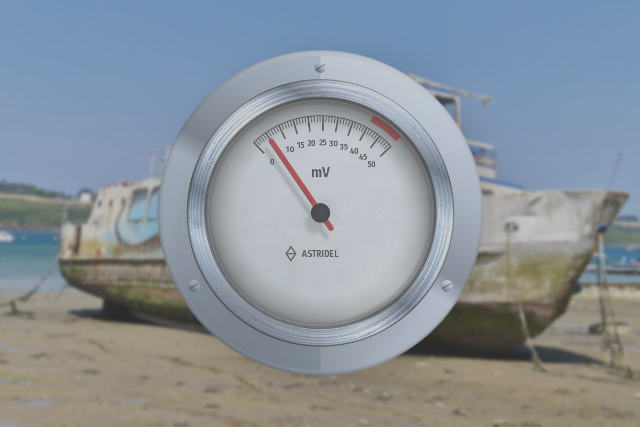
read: 5 mV
